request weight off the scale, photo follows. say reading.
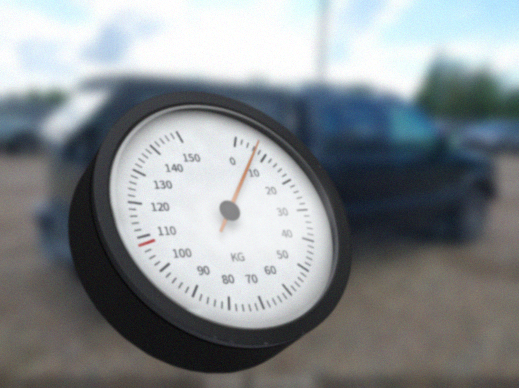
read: 6 kg
